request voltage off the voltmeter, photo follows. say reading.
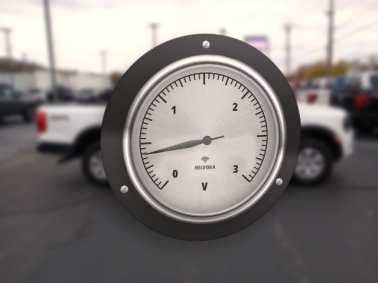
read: 0.4 V
